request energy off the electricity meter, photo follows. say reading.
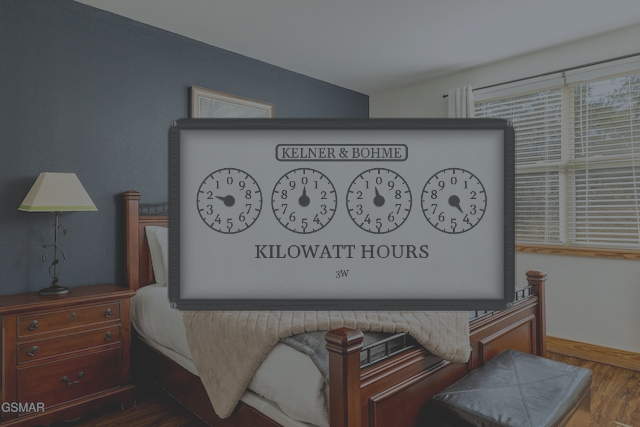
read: 2004 kWh
